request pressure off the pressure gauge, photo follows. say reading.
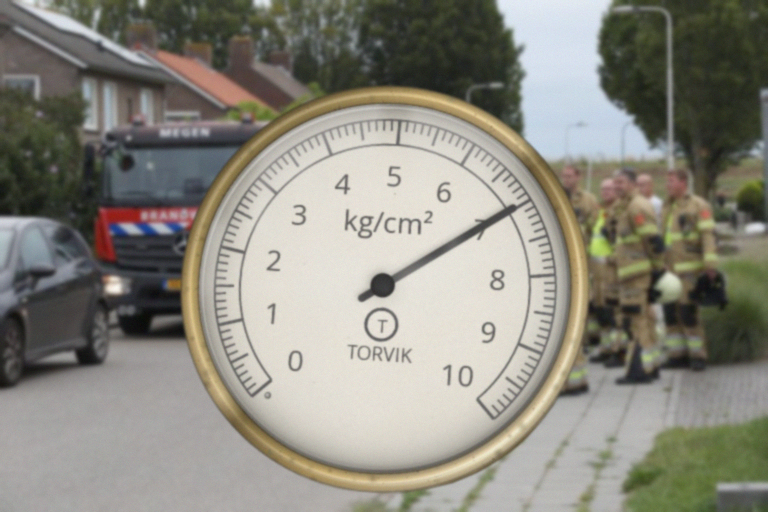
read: 7 kg/cm²
